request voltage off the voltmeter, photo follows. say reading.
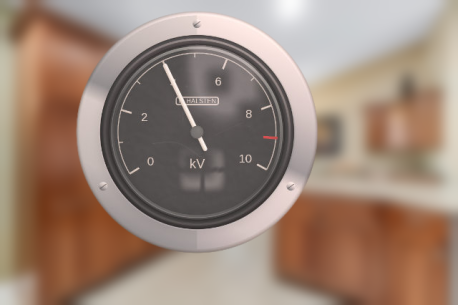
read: 4 kV
